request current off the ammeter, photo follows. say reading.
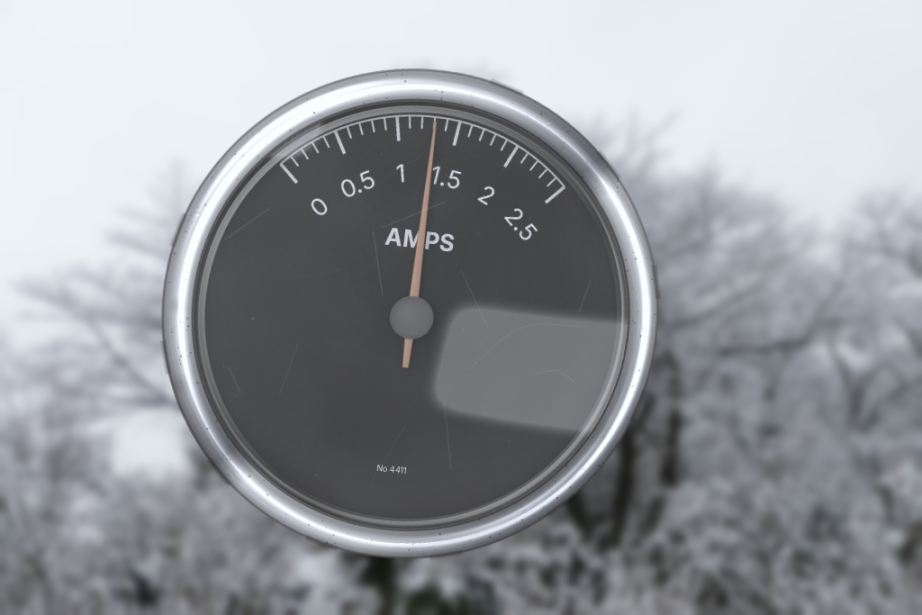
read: 1.3 A
